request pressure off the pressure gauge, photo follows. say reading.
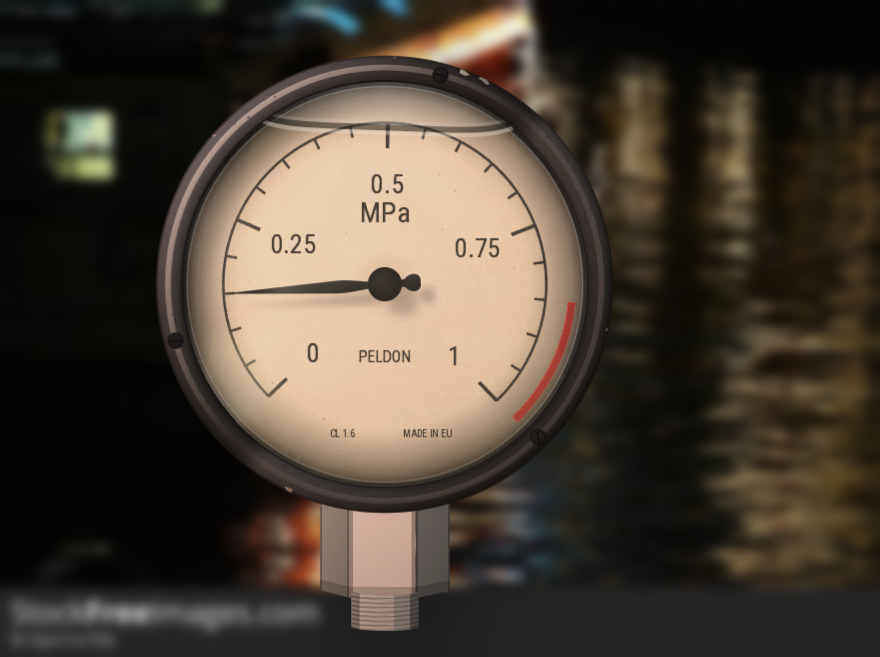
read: 0.15 MPa
